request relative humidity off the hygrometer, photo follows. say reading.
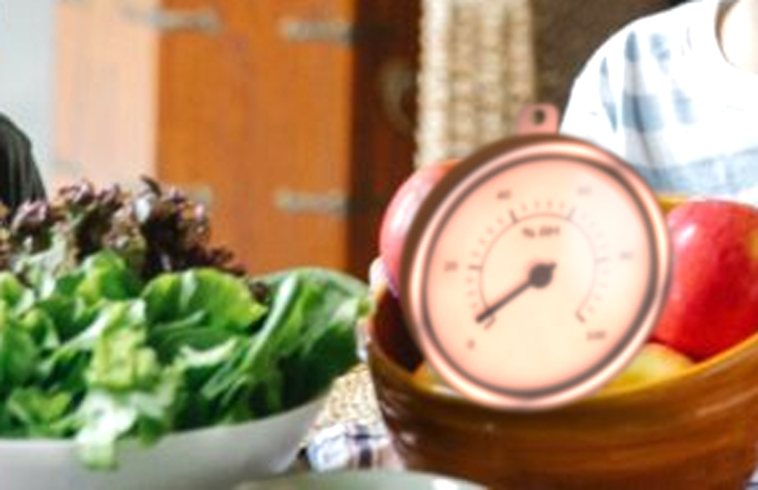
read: 4 %
